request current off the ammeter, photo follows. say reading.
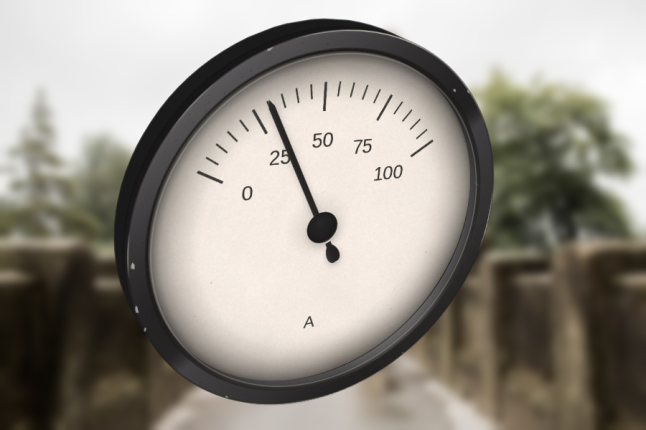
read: 30 A
